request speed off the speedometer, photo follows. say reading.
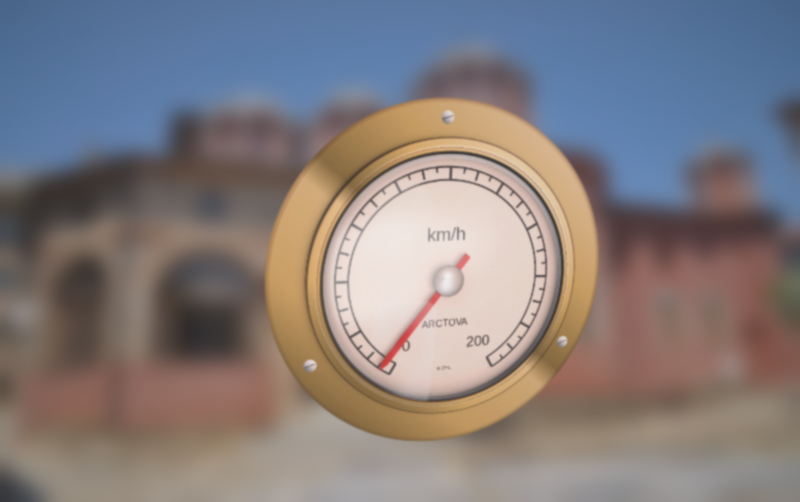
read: 5 km/h
